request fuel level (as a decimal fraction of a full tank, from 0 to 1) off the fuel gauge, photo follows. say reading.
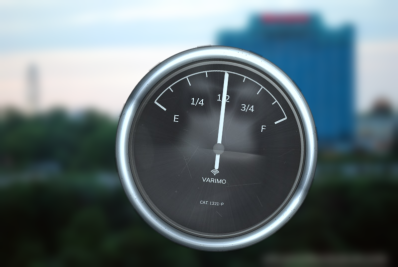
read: 0.5
